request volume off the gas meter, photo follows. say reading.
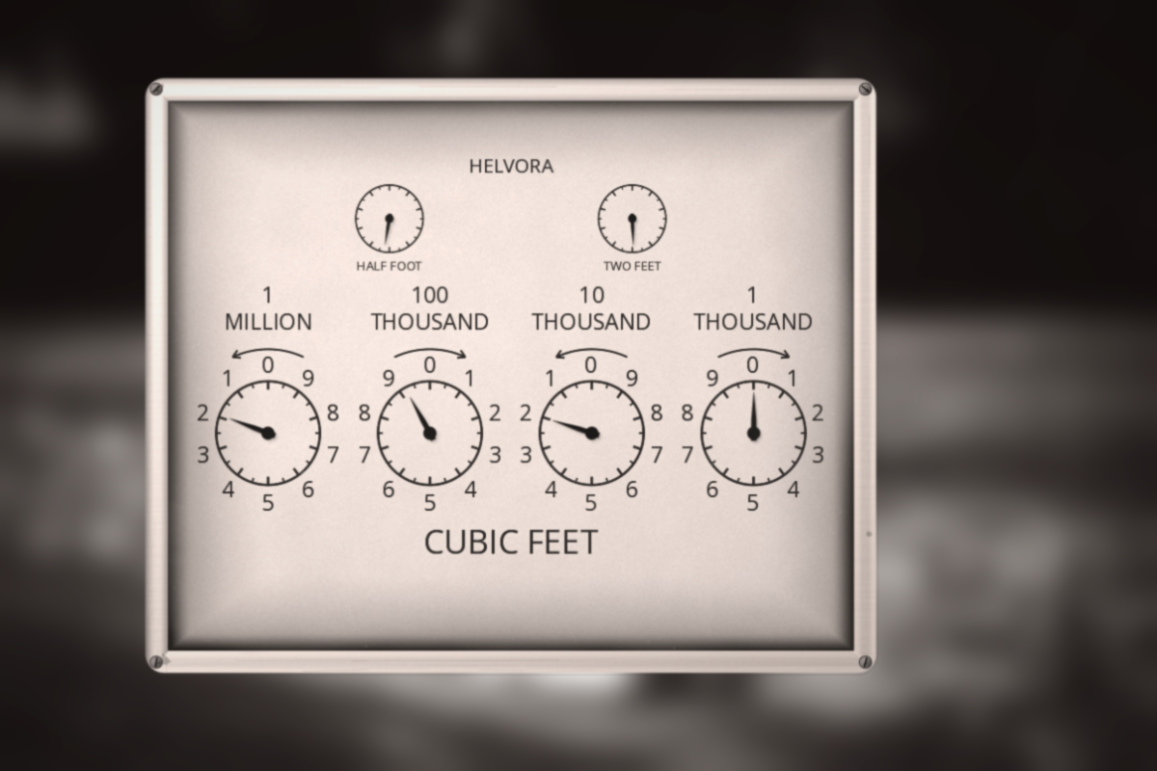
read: 192000 ft³
